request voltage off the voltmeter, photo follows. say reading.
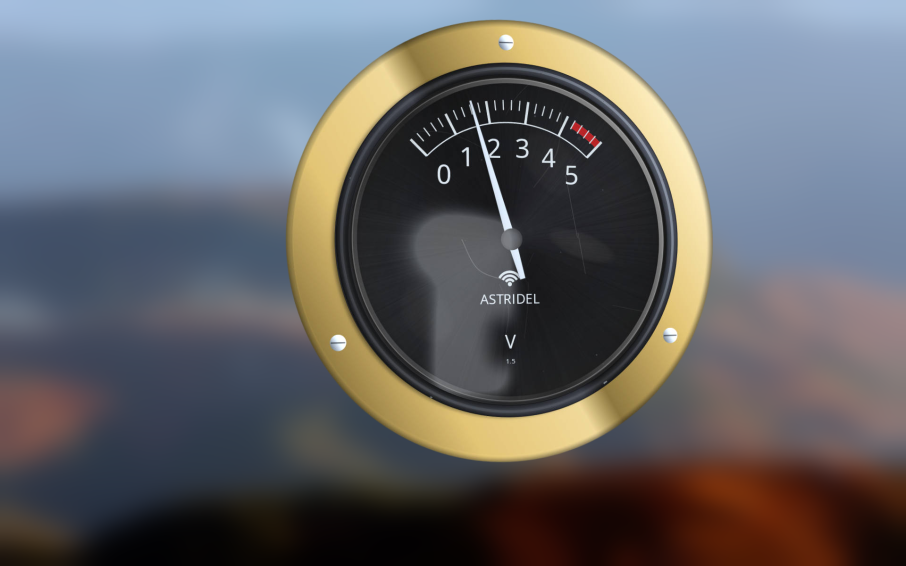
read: 1.6 V
